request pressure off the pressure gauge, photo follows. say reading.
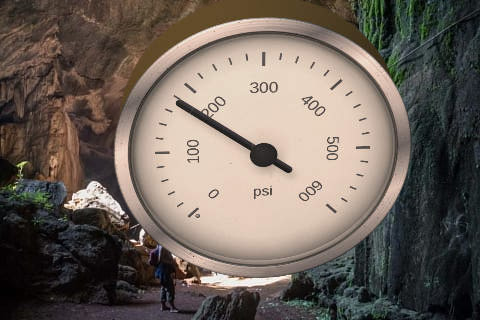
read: 180 psi
